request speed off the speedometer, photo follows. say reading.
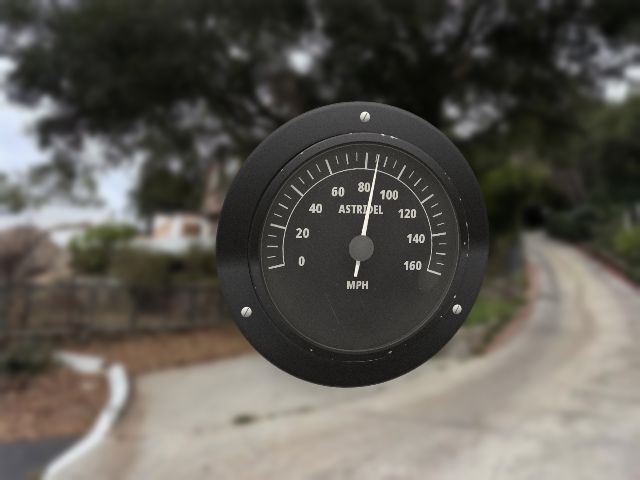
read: 85 mph
